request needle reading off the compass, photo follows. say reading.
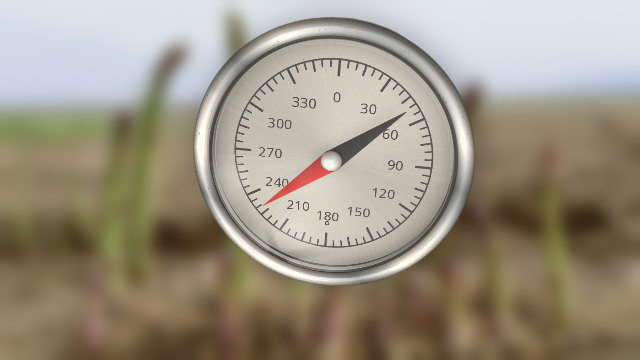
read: 230 °
